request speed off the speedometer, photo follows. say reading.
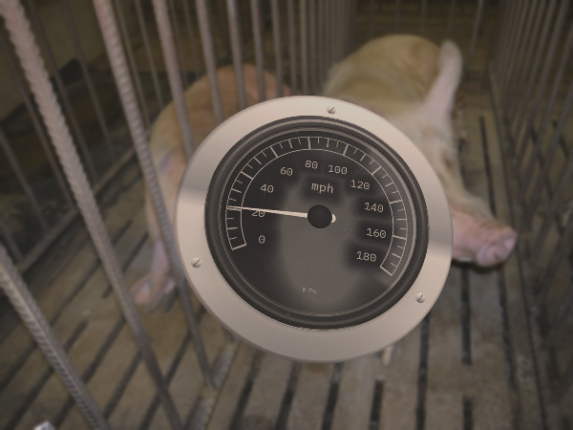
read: 20 mph
